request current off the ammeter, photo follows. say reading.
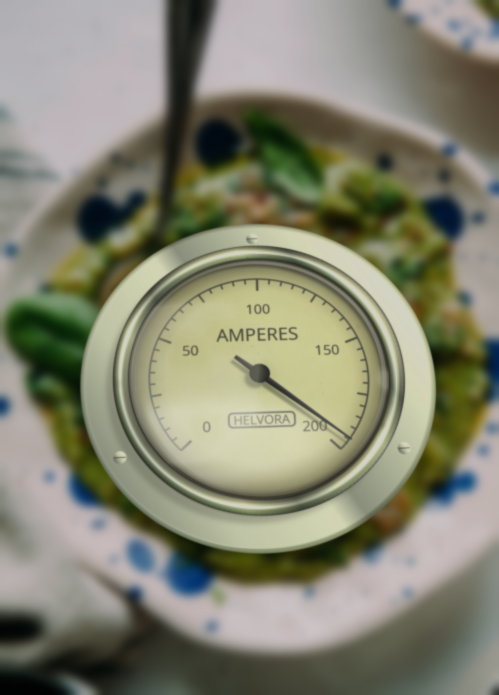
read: 195 A
